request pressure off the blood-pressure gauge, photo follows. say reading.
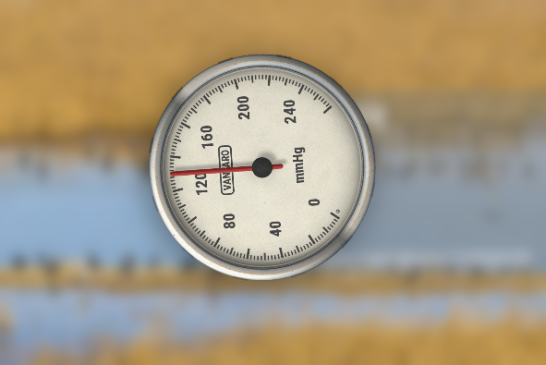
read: 130 mmHg
